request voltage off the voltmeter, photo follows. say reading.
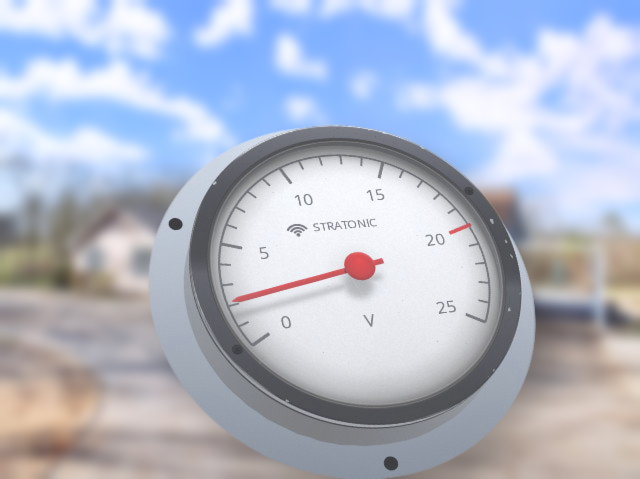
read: 2 V
